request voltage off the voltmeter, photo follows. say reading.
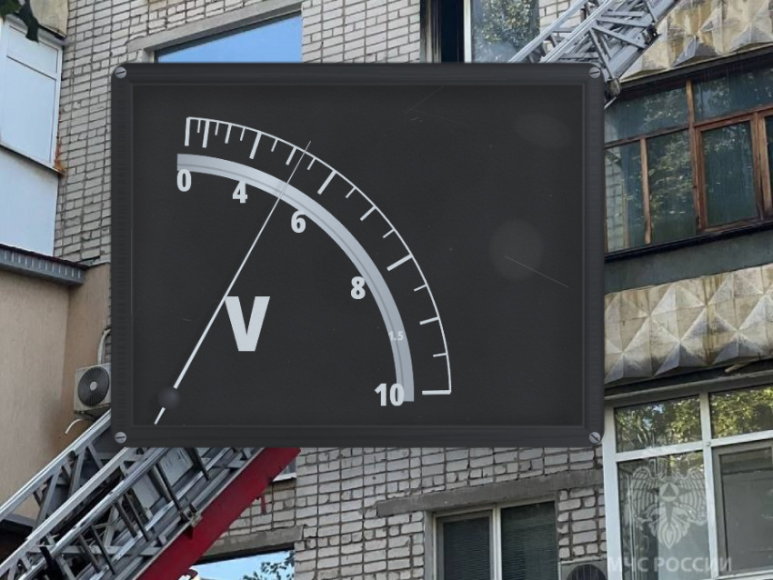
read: 5.25 V
